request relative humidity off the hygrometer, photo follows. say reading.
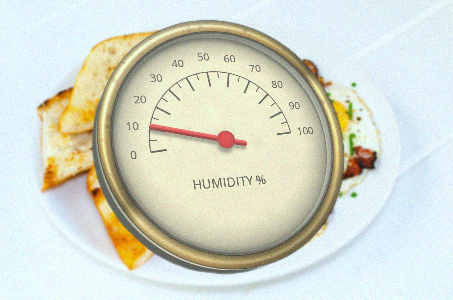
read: 10 %
